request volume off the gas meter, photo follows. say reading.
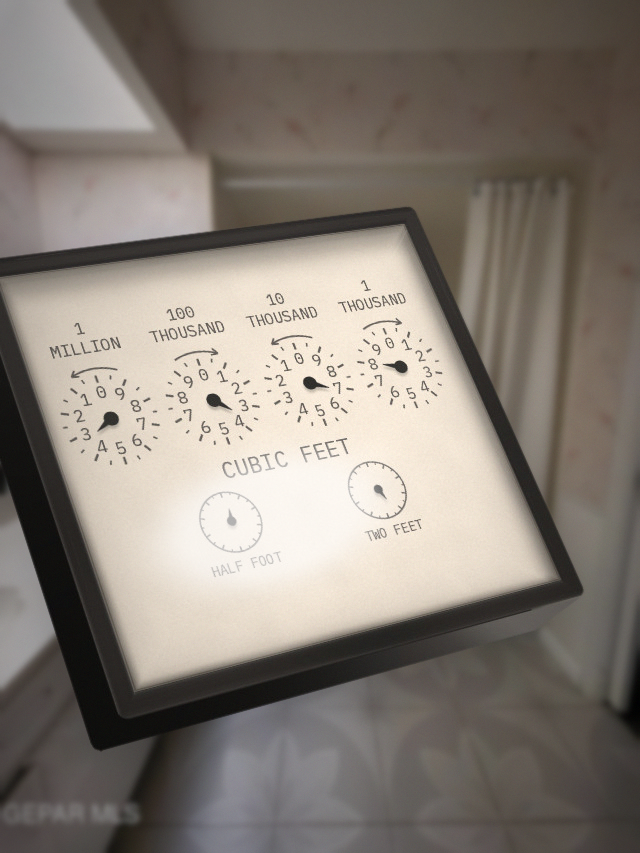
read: 336800 ft³
